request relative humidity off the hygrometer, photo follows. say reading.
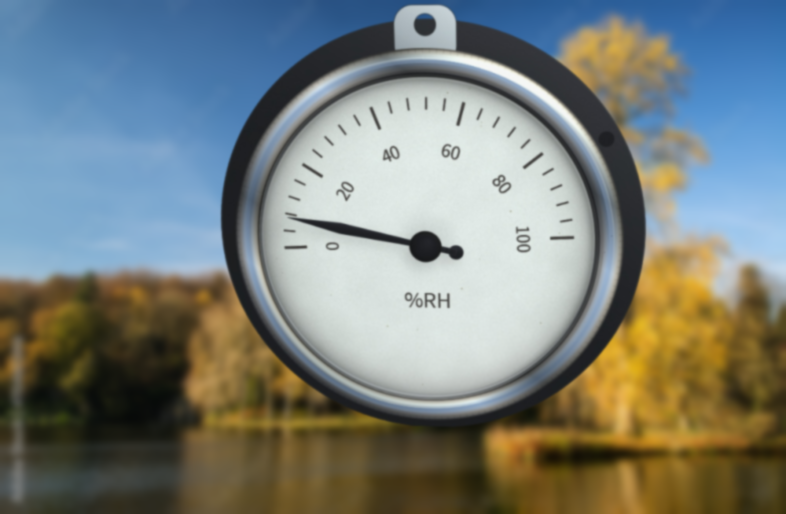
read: 8 %
